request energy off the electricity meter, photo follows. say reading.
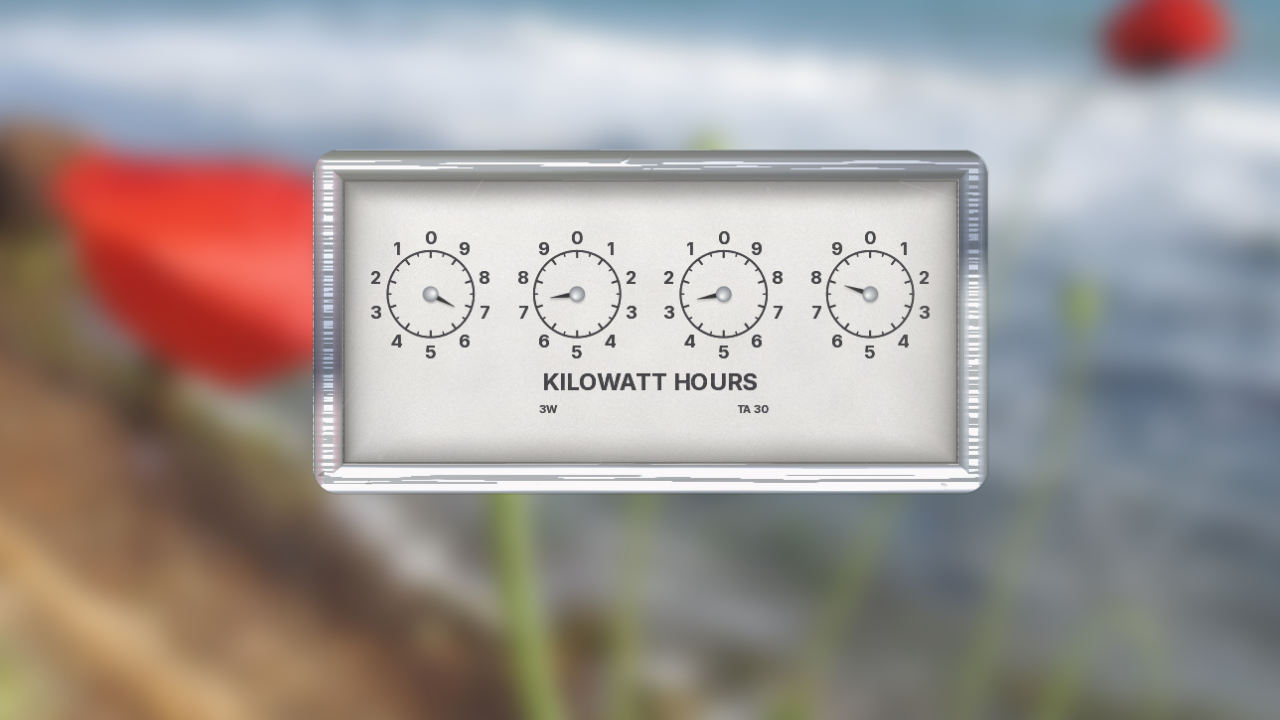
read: 6728 kWh
